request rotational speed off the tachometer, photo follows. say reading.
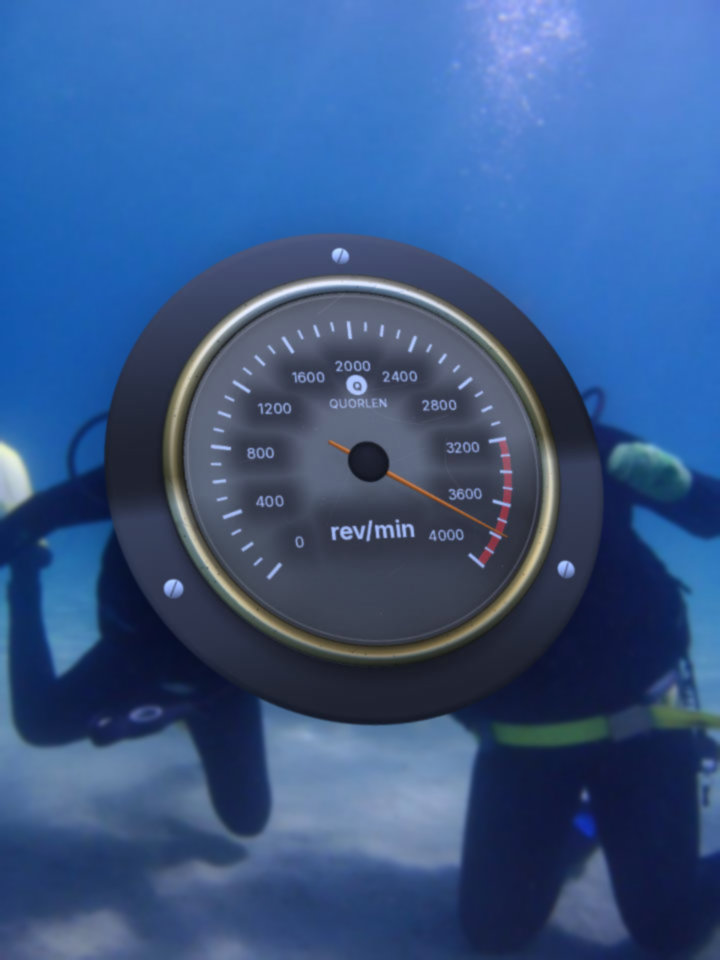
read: 3800 rpm
